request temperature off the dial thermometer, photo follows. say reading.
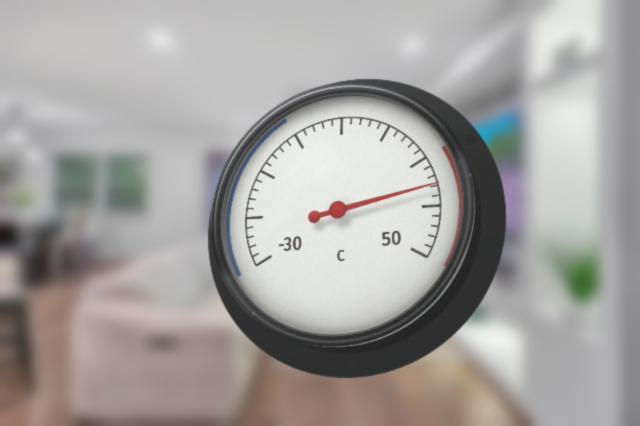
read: 36 °C
